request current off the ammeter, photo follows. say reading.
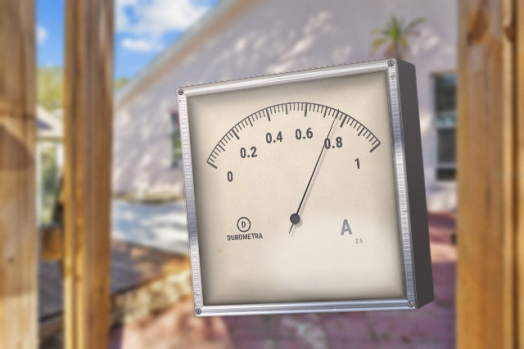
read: 0.76 A
